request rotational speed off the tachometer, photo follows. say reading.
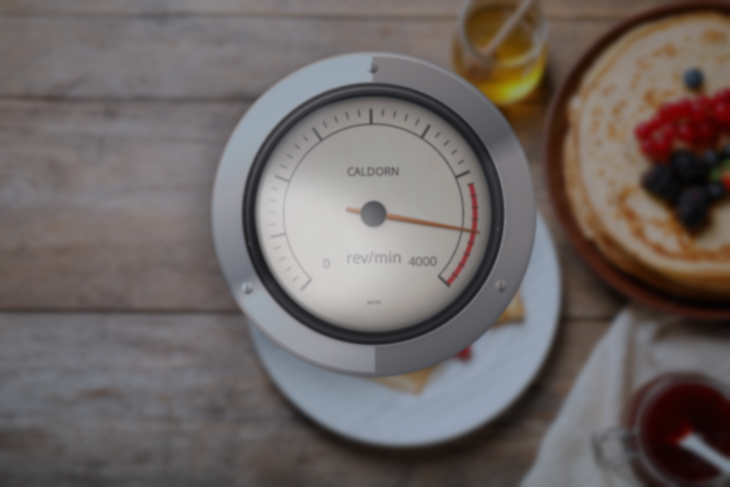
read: 3500 rpm
